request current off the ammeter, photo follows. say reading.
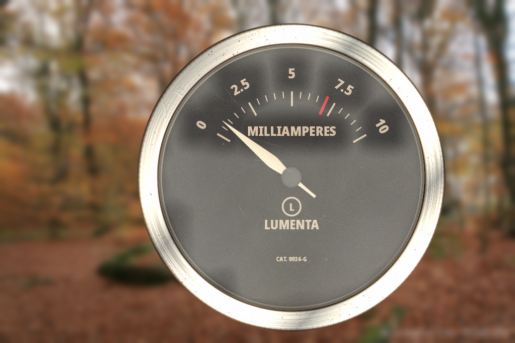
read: 0.75 mA
